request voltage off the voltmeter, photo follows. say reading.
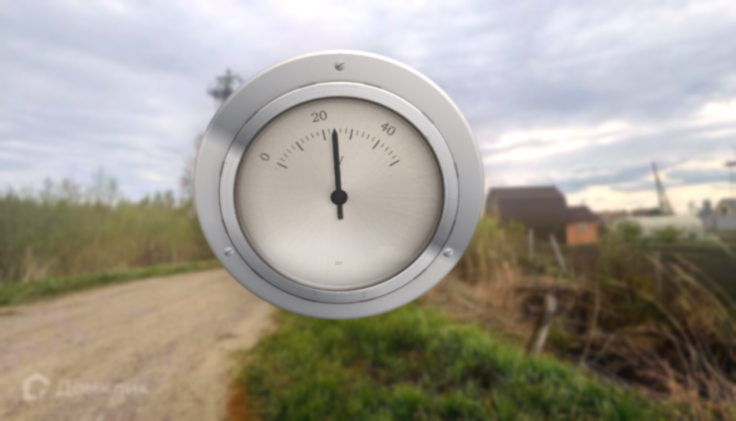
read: 24 V
